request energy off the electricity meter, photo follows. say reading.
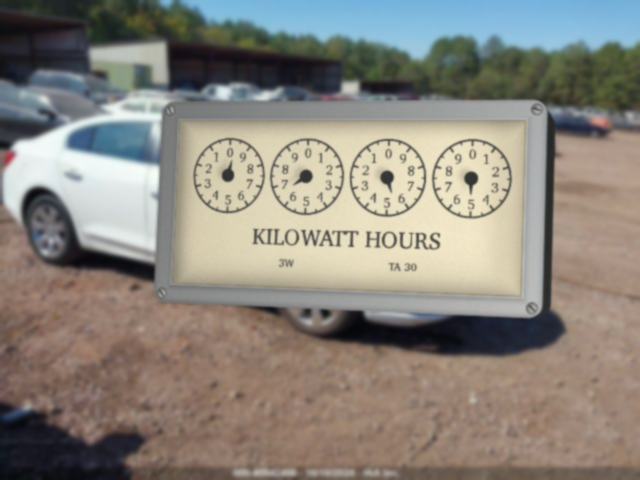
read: 9655 kWh
